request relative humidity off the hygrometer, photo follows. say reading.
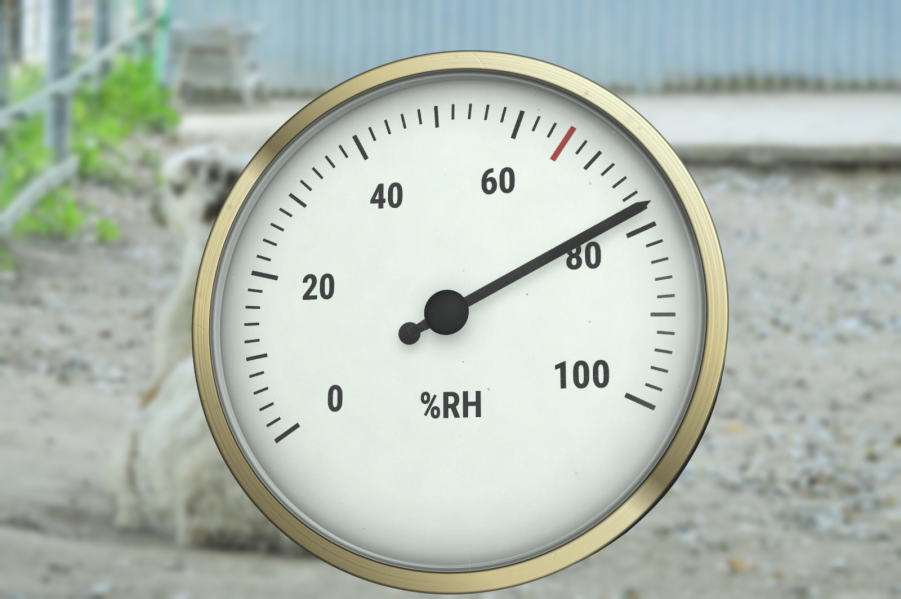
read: 78 %
